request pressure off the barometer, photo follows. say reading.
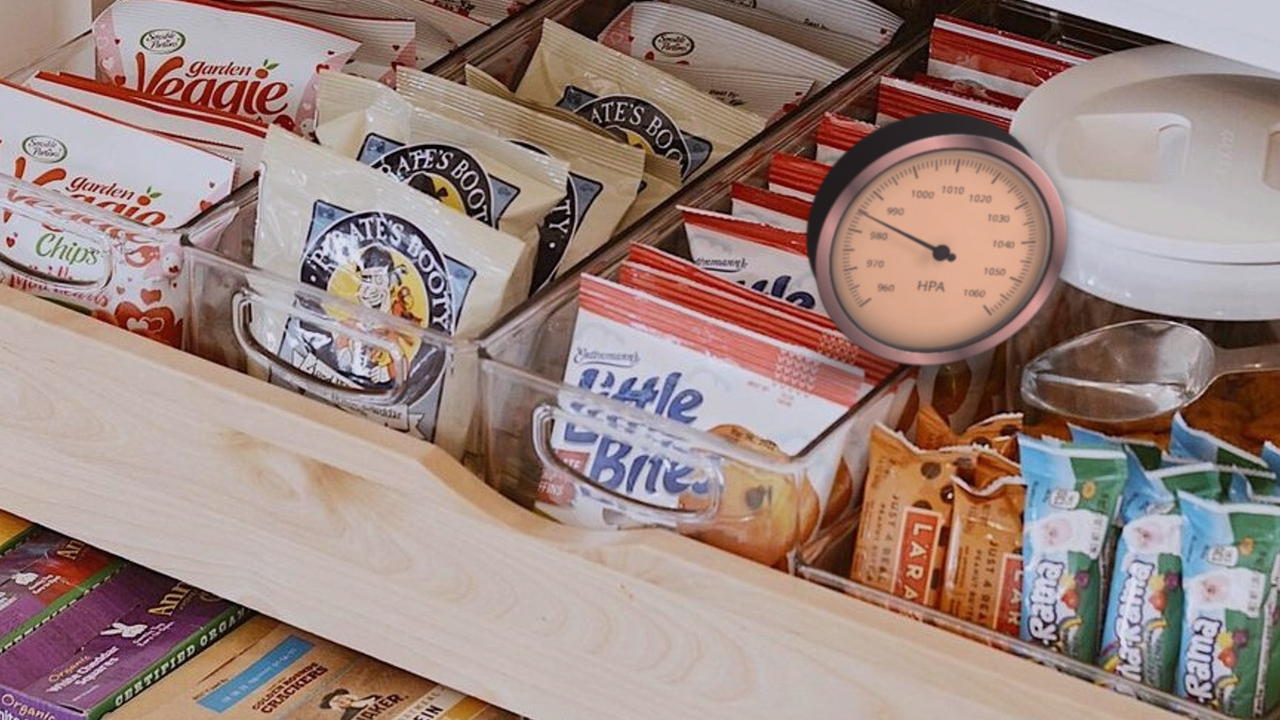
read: 985 hPa
